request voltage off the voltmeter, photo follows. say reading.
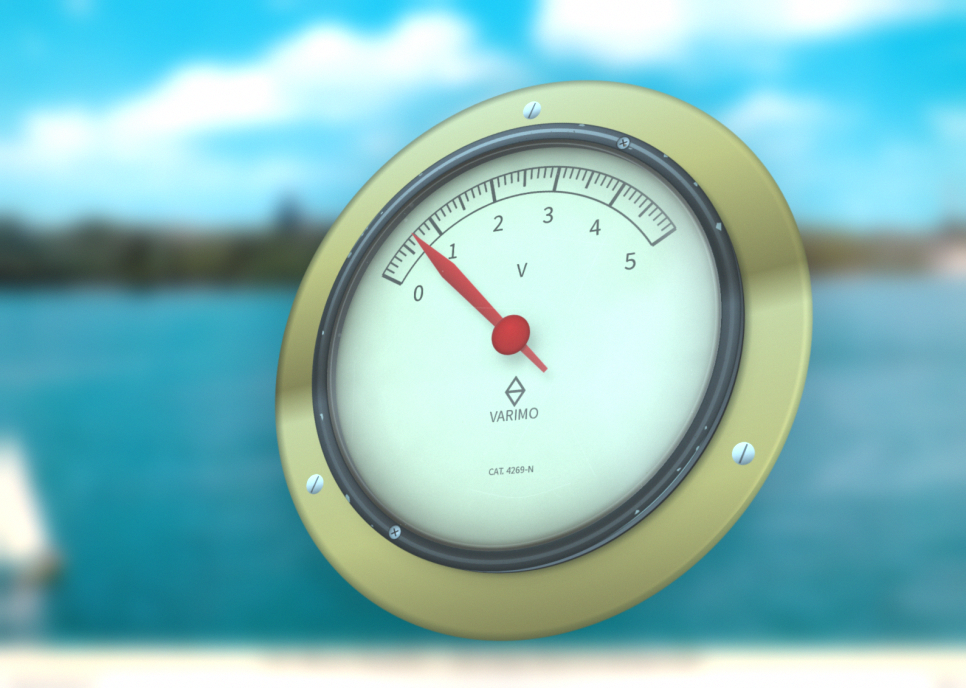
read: 0.7 V
